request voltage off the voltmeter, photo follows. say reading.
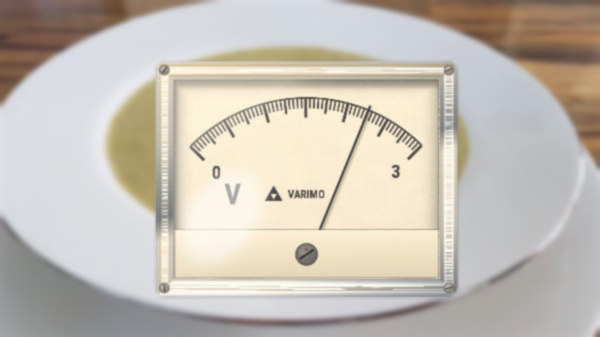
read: 2.25 V
